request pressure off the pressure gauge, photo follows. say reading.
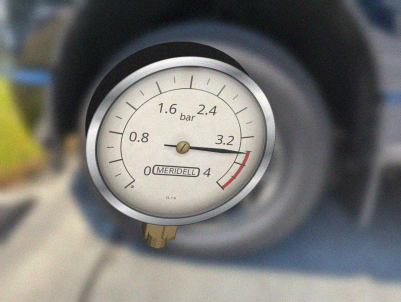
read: 3.4 bar
